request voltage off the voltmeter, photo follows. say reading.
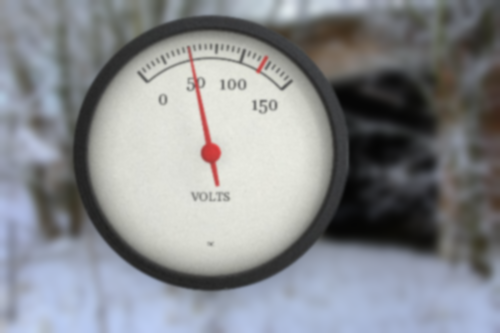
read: 50 V
